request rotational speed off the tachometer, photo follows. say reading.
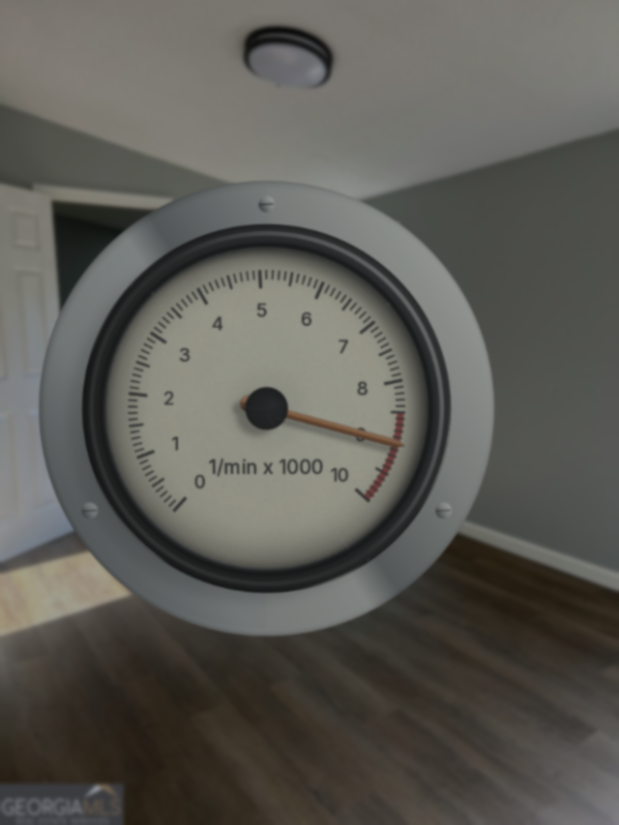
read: 9000 rpm
